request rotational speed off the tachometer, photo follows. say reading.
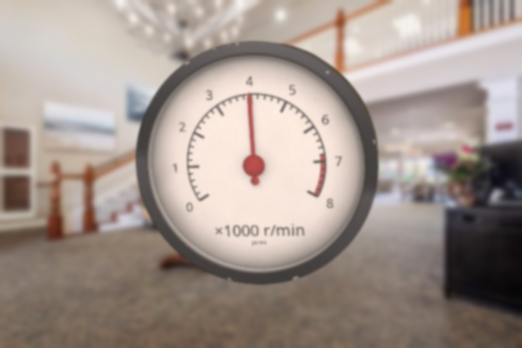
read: 4000 rpm
